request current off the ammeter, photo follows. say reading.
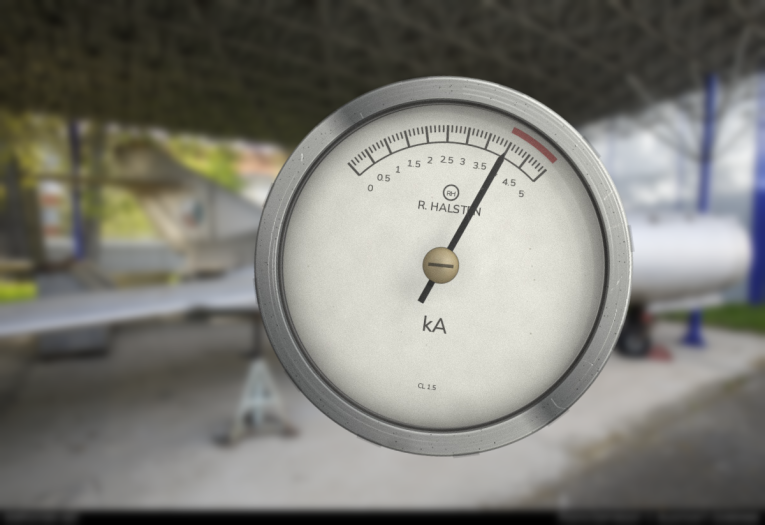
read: 4 kA
